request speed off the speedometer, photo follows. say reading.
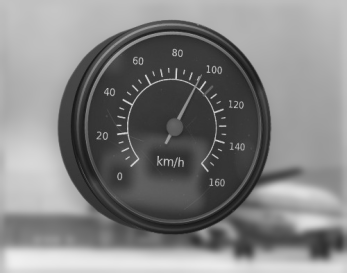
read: 95 km/h
